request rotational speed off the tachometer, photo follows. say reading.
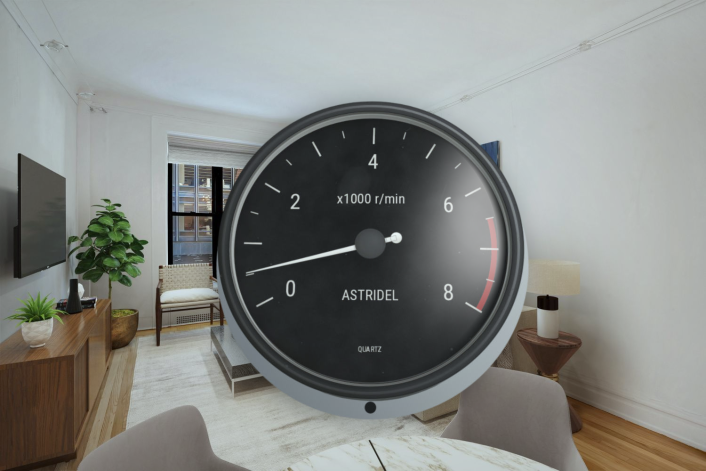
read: 500 rpm
